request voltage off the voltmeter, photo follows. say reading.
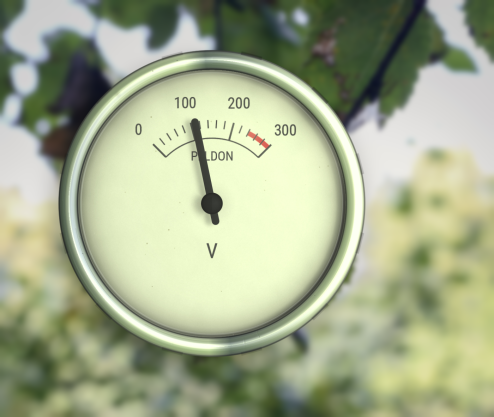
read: 110 V
